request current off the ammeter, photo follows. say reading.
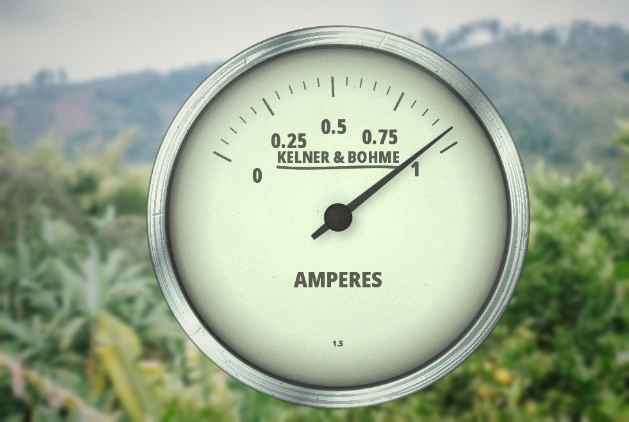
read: 0.95 A
